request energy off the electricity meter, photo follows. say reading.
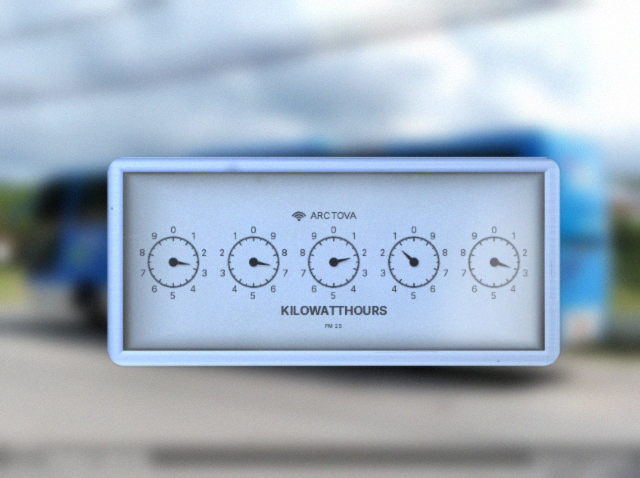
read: 27213 kWh
